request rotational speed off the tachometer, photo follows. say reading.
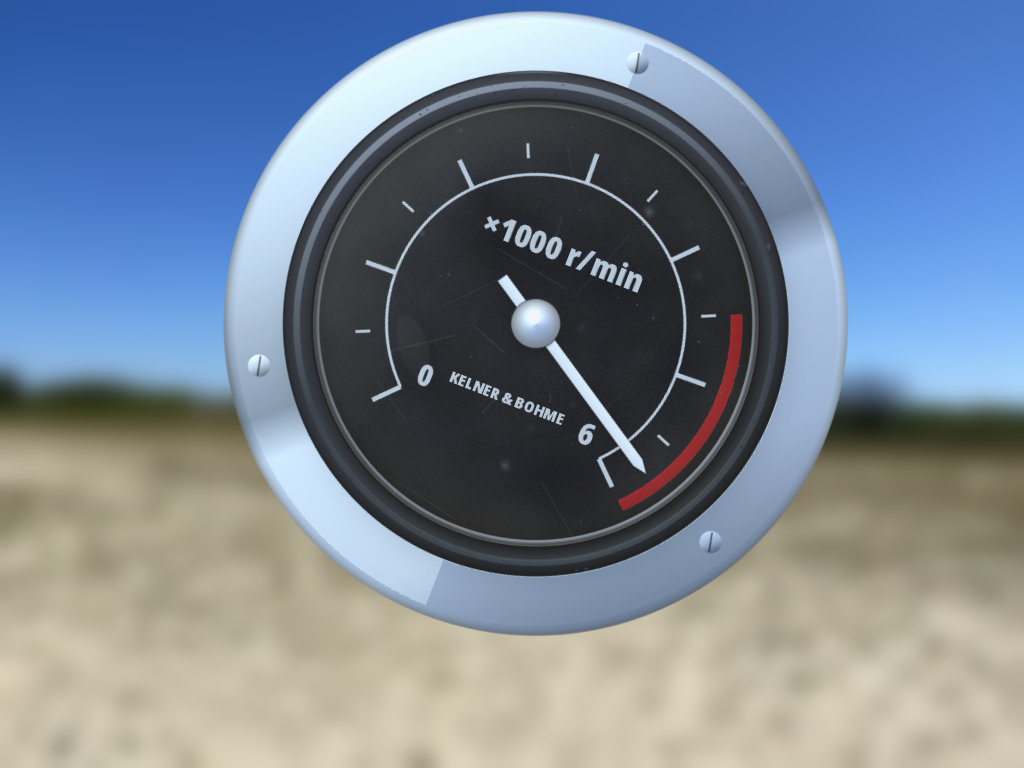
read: 5750 rpm
